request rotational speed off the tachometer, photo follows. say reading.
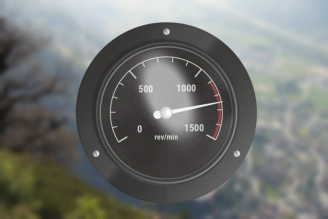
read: 1250 rpm
